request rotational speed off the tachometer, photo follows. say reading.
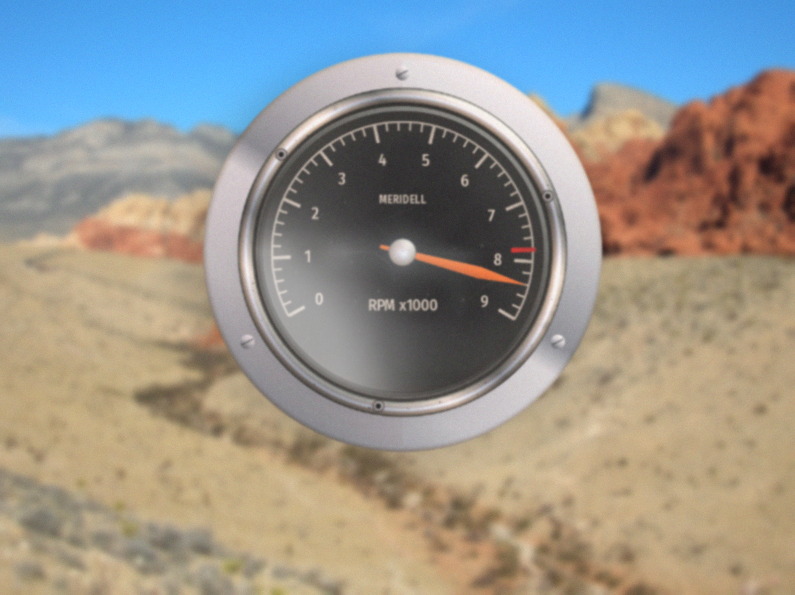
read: 8400 rpm
